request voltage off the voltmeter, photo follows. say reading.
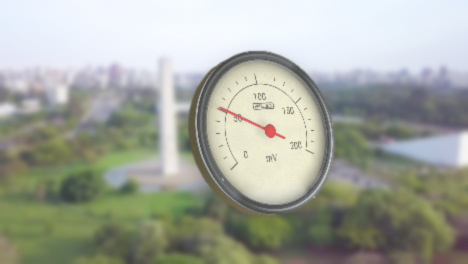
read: 50 mV
